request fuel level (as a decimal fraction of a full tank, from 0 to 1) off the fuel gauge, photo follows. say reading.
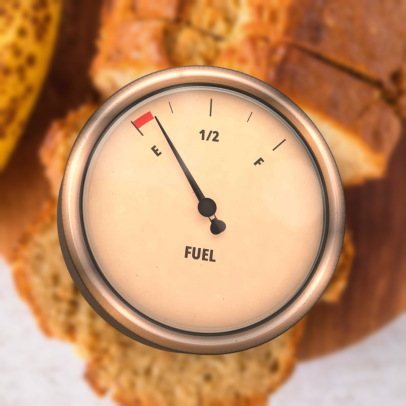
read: 0.125
